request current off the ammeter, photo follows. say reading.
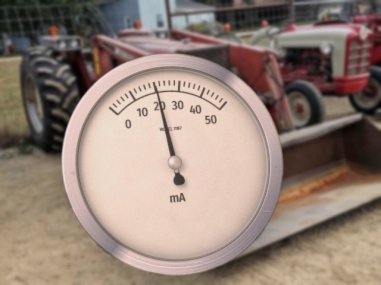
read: 20 mA
